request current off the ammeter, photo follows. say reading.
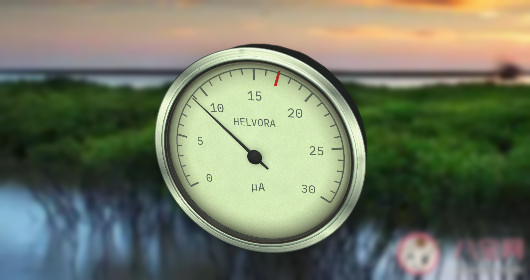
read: 9 µA
